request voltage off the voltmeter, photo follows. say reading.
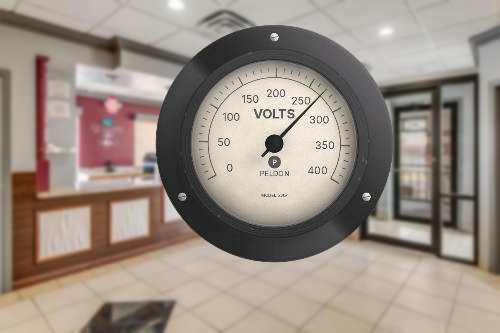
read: 270 V
